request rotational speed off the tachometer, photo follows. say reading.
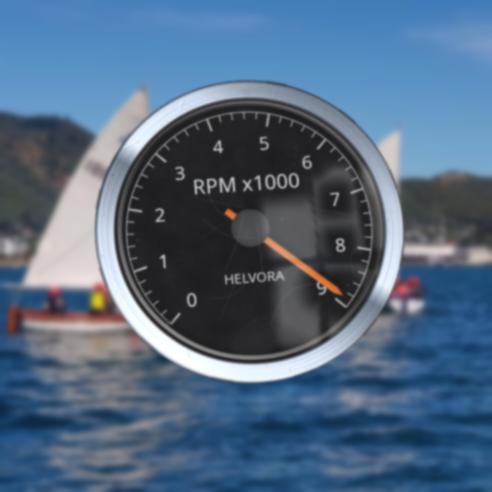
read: 8900 rpm
